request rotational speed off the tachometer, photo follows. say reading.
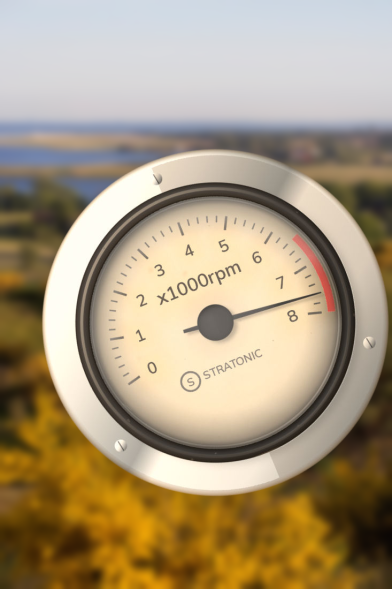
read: 7600 rpm
